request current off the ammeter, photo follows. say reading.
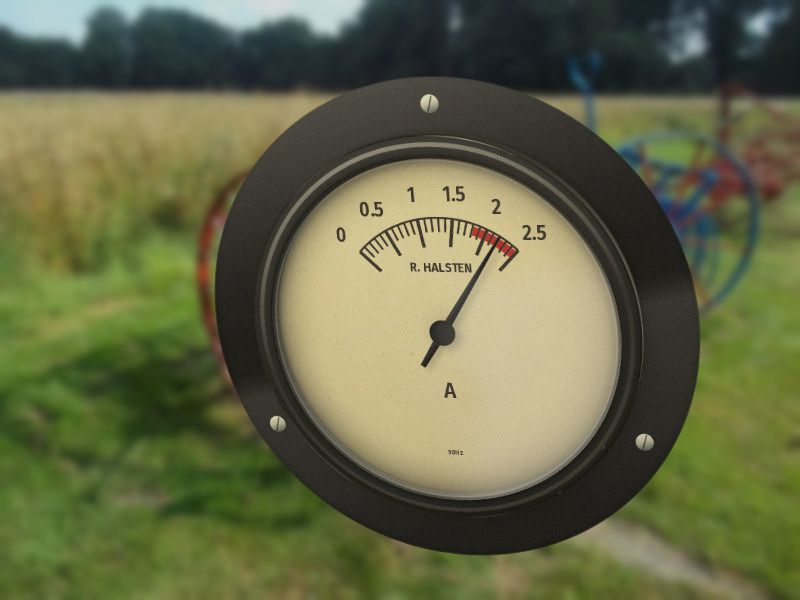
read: 2.2 A
